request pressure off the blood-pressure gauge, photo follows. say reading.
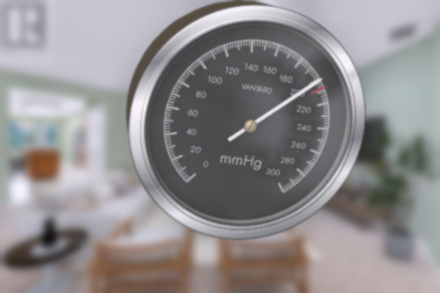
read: 200 mmHg
